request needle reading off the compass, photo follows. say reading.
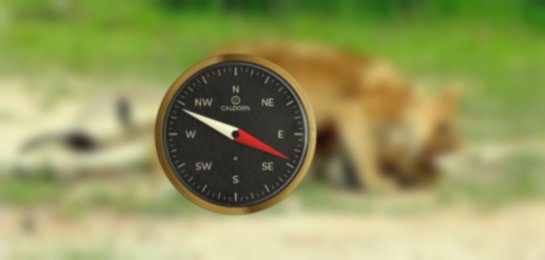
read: 115 °
